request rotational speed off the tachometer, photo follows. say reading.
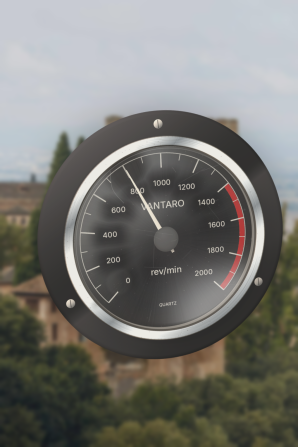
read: 800 rpm
